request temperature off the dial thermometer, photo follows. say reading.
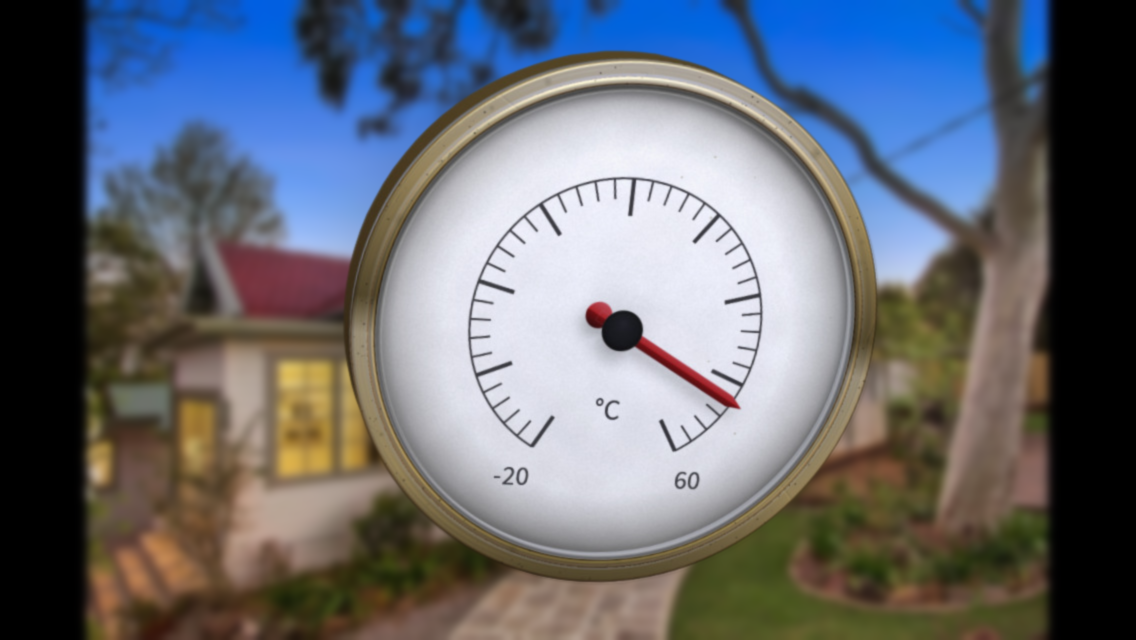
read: 52 °C
